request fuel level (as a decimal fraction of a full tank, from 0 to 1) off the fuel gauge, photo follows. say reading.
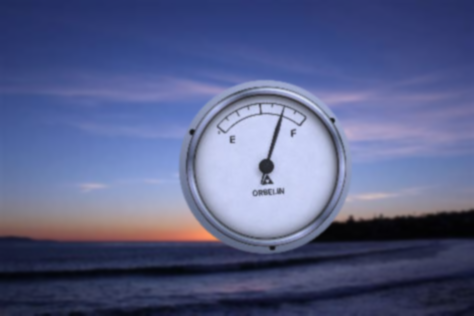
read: 0.75
